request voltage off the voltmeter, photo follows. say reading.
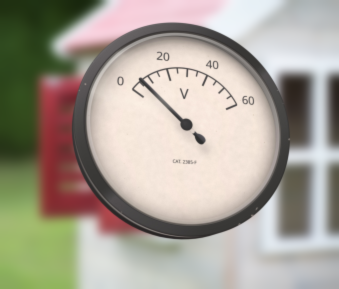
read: 5 V
